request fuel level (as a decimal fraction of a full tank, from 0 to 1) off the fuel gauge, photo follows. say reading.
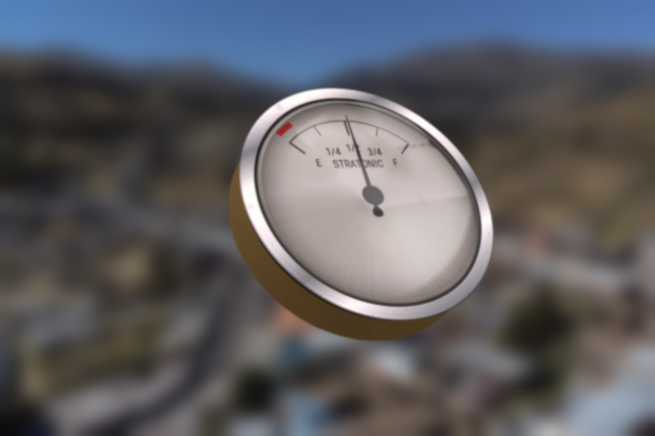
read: 0.5
